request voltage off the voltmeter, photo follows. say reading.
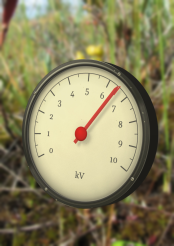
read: 6.5 kV
